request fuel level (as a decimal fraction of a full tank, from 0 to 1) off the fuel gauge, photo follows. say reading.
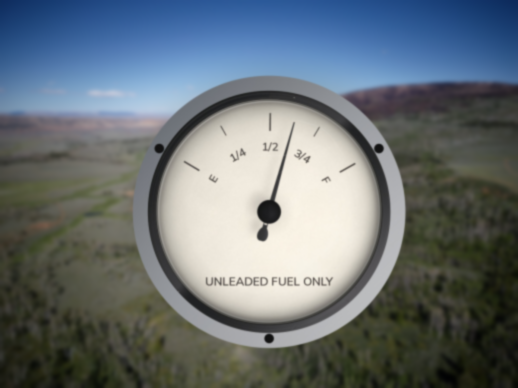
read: 0.625
